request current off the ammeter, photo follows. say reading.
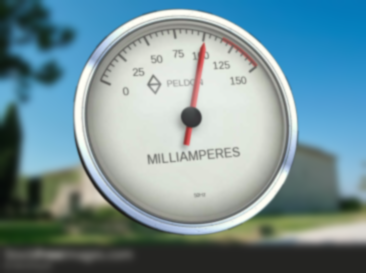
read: 100 mA
